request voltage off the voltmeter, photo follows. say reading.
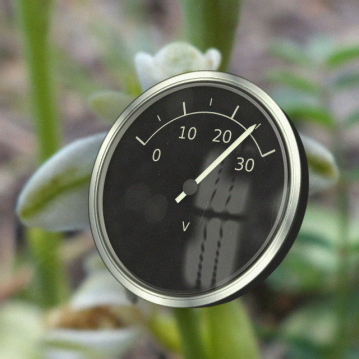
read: 25 V
